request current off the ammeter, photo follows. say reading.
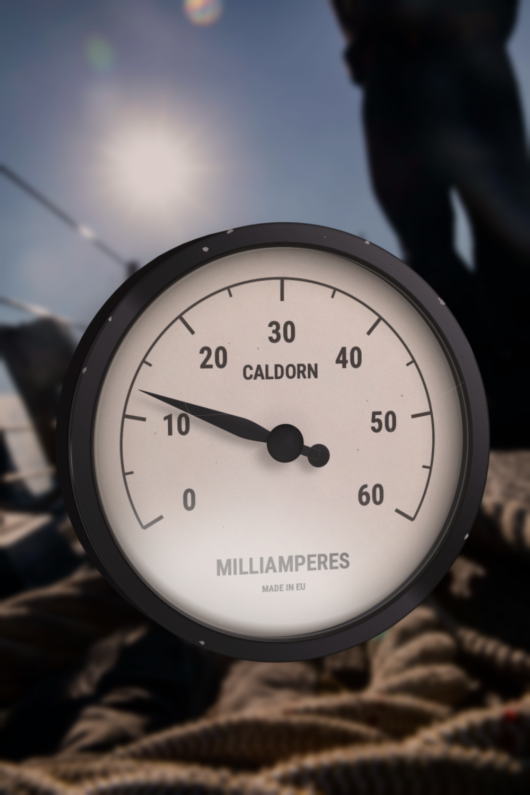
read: 12.5 mA
